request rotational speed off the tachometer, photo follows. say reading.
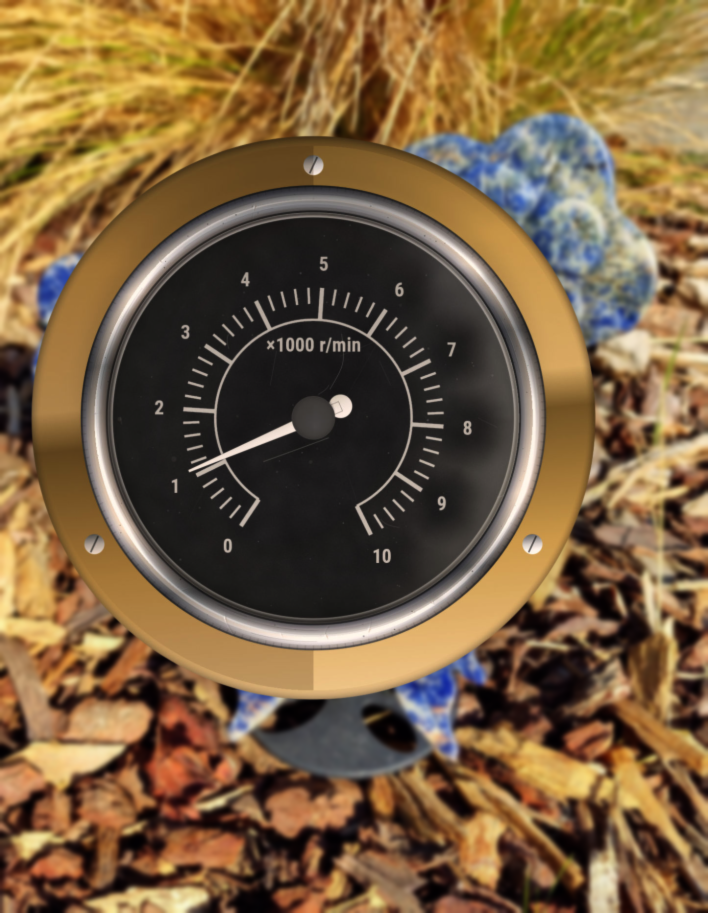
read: 1100 rpm
